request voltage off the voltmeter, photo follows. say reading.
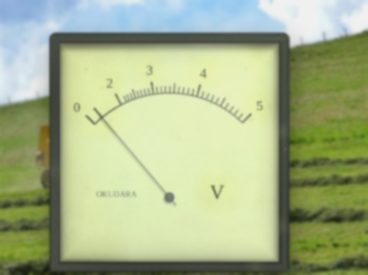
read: 1 V
